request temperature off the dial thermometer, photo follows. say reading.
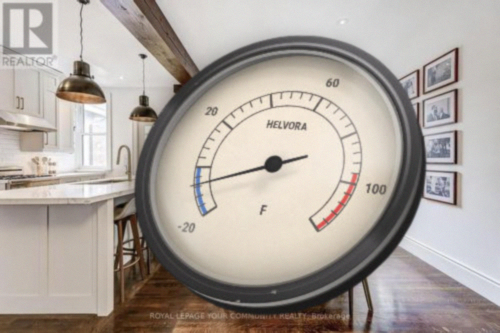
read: -8 °F
